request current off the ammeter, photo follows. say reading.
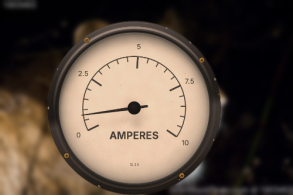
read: 0.75 A
